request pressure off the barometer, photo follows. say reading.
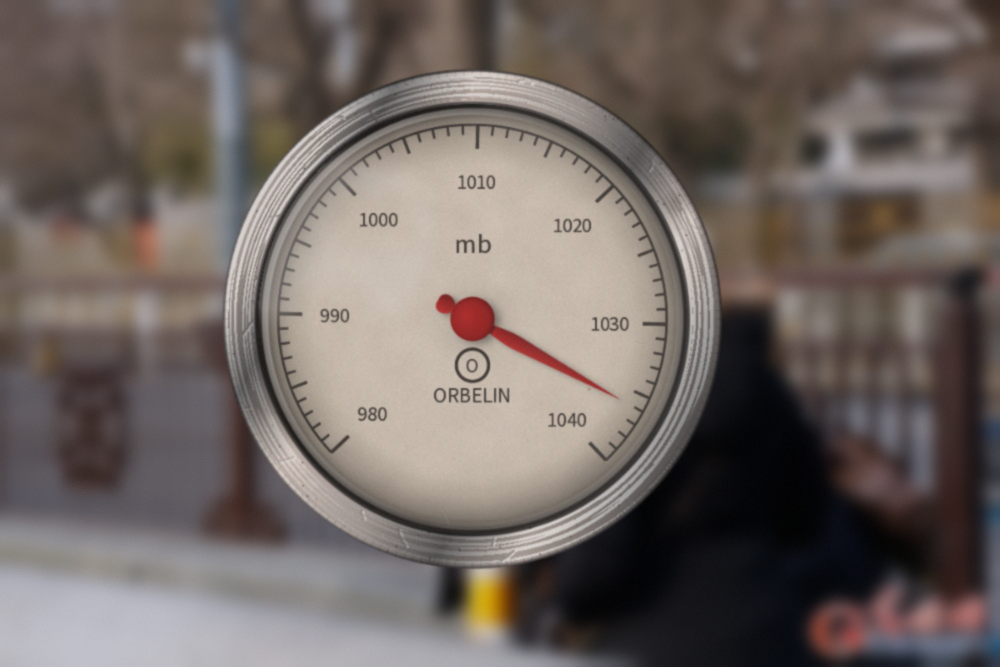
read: 1036 mbar
